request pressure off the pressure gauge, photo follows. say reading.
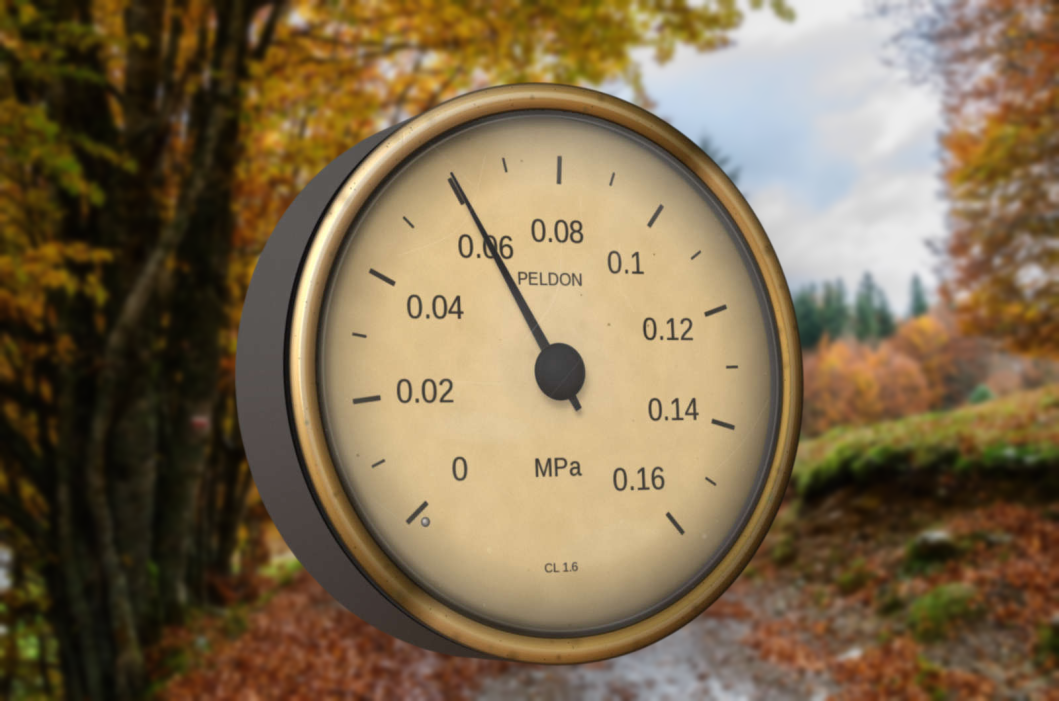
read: 0.06 MPa
